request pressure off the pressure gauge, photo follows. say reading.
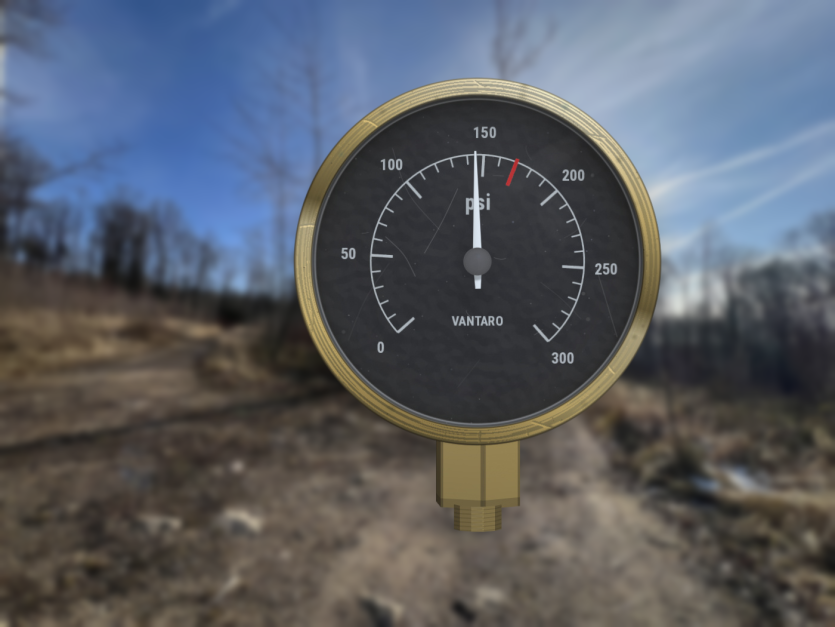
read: 145 psi
